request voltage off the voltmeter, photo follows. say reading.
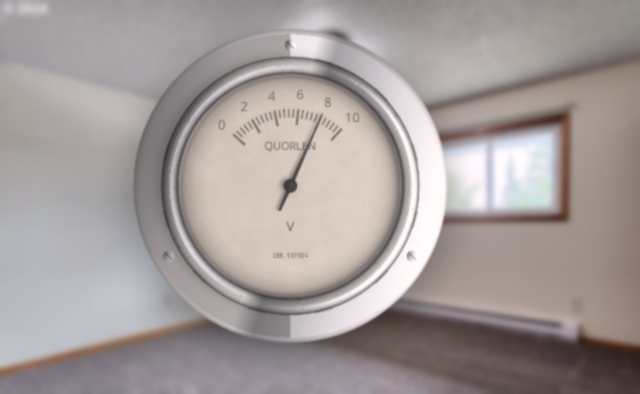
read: 8 V
